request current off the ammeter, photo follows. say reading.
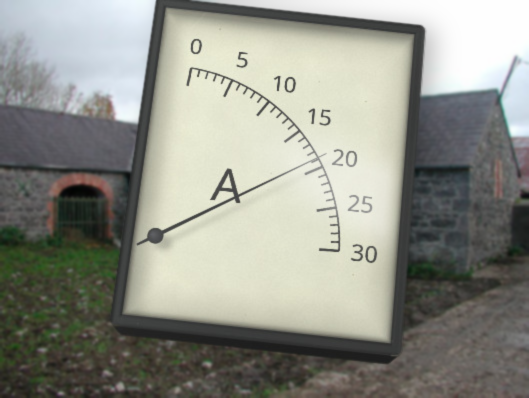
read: 19 A
